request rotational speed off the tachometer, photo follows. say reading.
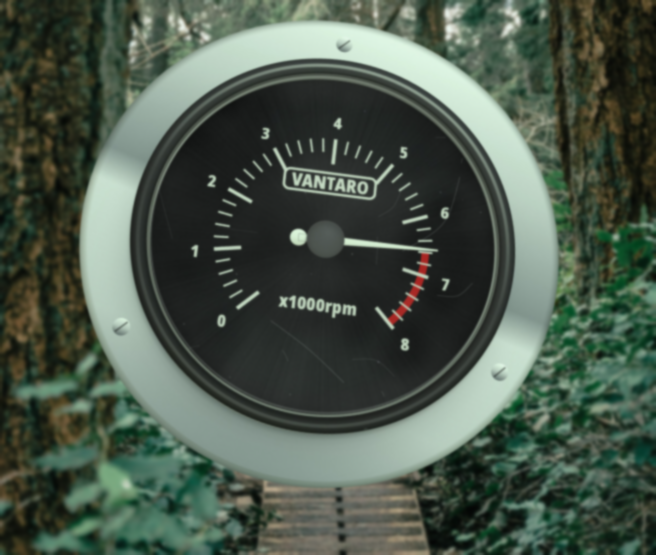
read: 6600 rpm
